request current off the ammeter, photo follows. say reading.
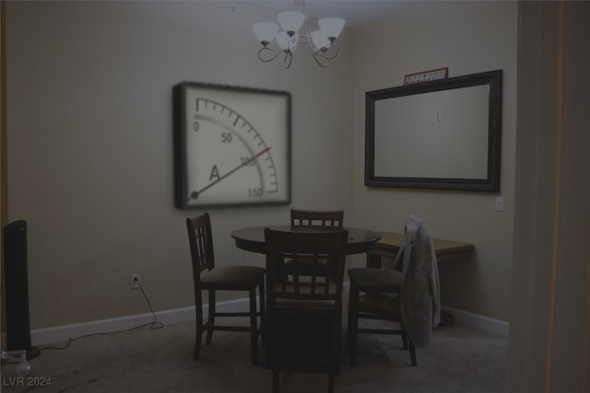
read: 100 A
